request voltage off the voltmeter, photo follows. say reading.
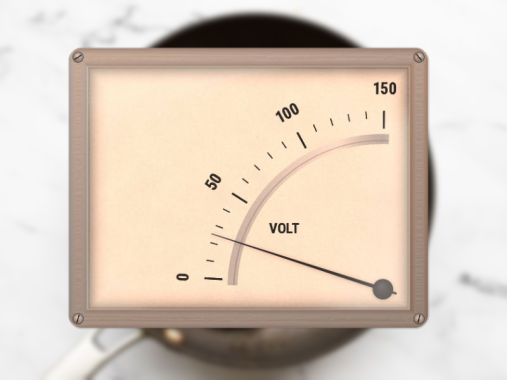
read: 25 V
